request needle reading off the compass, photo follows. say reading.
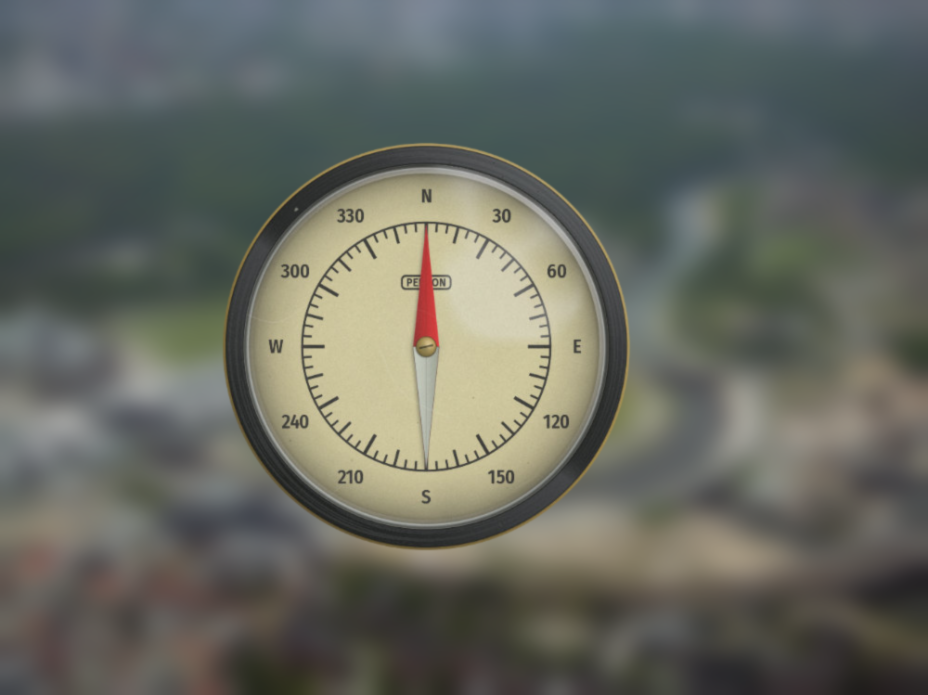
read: 0 °
